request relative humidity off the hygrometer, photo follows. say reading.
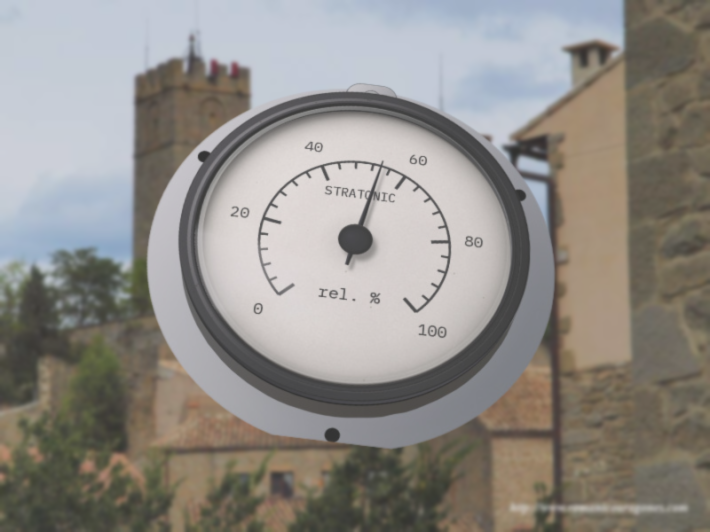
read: 54 %
